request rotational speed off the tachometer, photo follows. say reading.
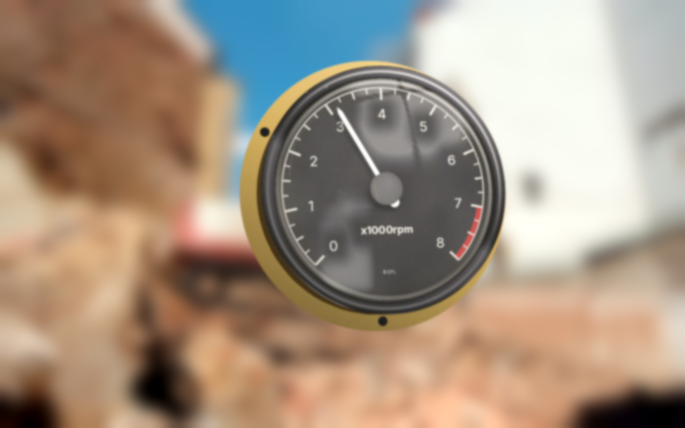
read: 3125 rpm
